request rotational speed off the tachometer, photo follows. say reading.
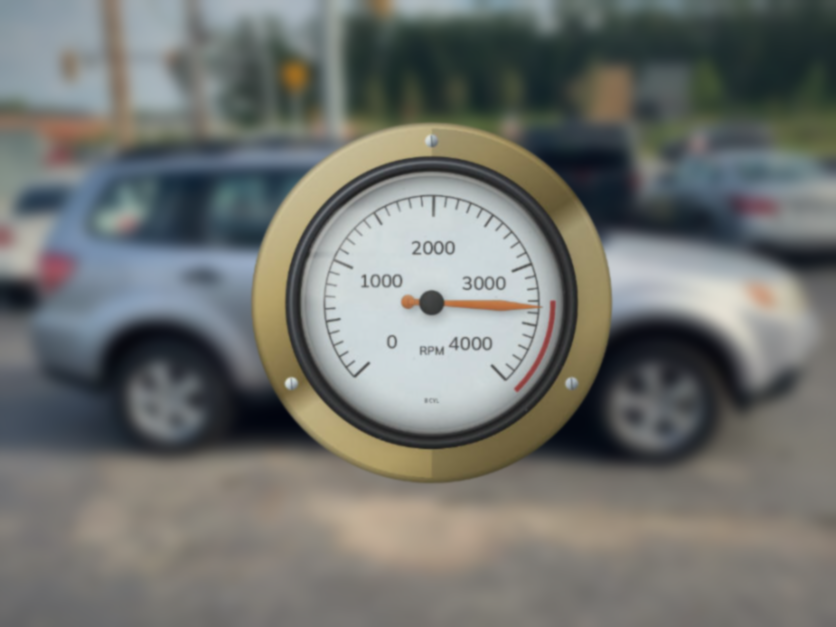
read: 3350 rpm
